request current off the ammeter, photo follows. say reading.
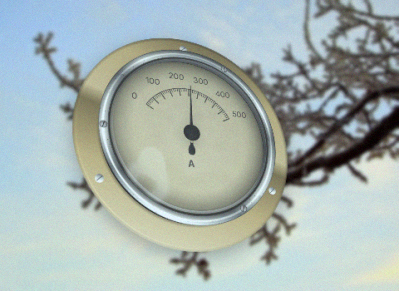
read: 250 A
